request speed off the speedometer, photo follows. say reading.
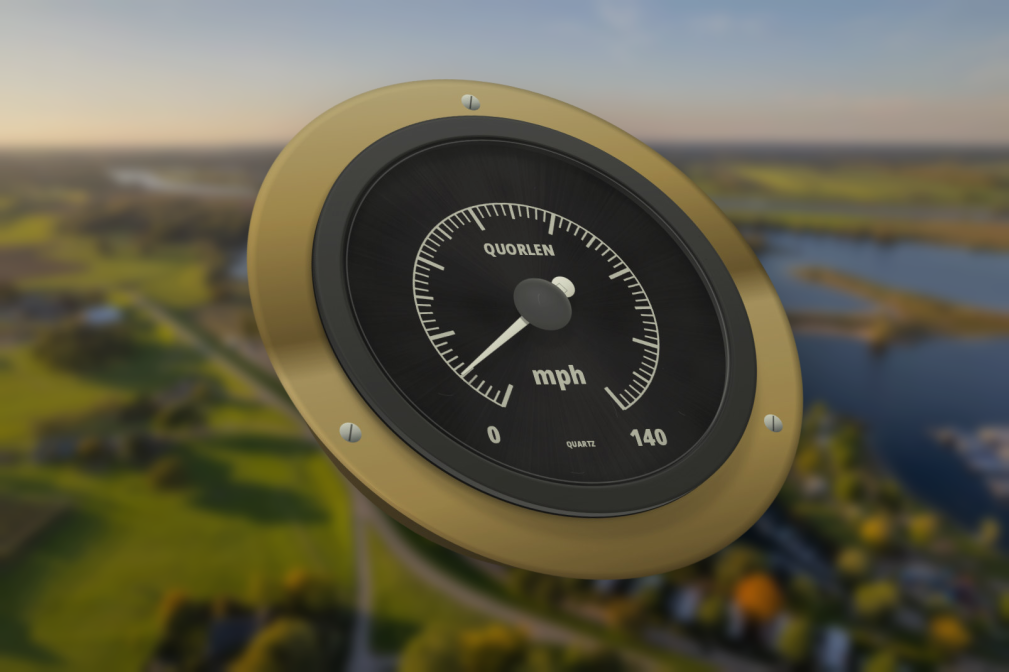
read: 10 mph
